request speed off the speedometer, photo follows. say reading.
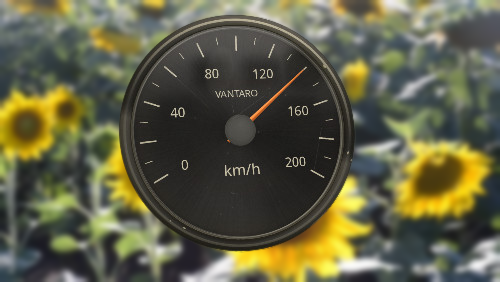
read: 140 km/h
